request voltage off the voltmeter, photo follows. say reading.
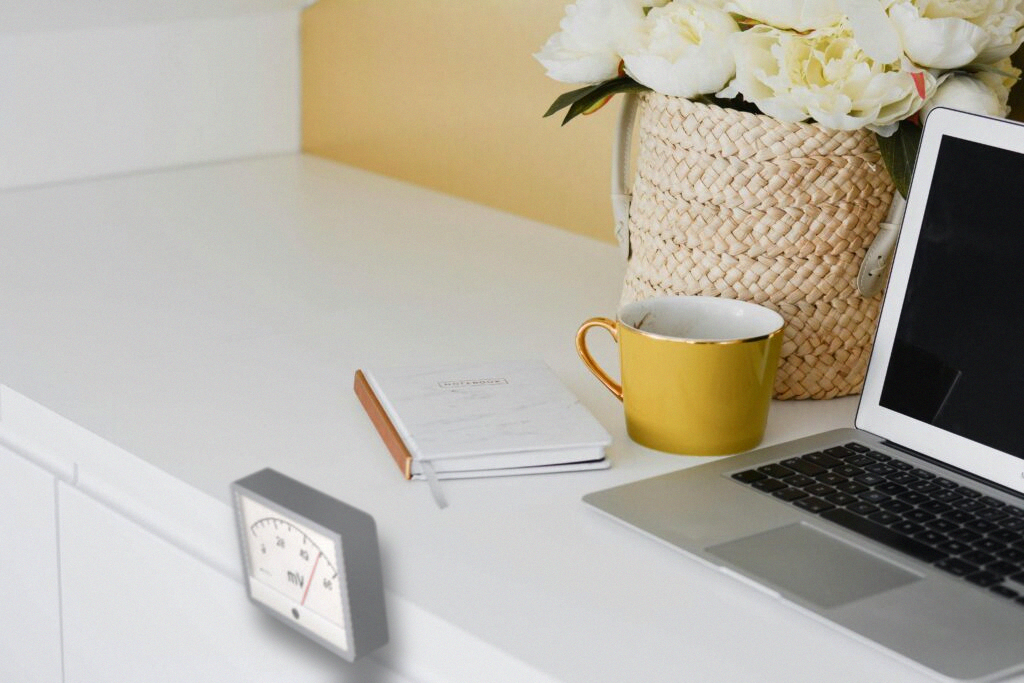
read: 50 mV
